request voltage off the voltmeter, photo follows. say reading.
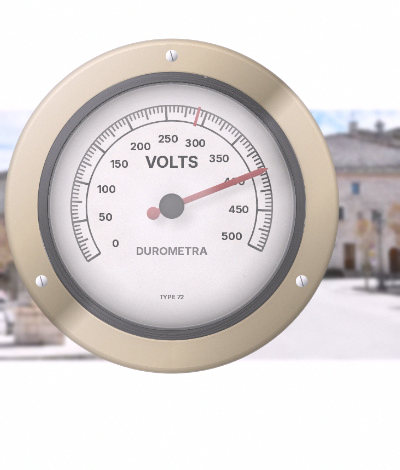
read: 400 V
